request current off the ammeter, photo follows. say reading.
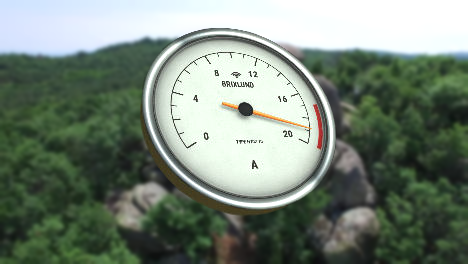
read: 19 A
